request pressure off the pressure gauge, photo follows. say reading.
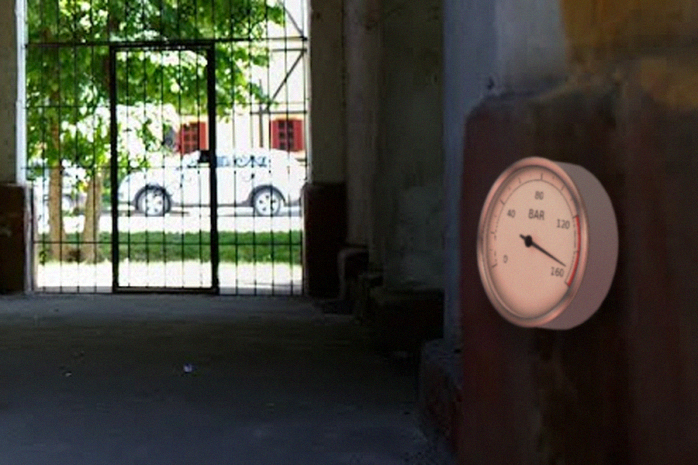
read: 150 bar
